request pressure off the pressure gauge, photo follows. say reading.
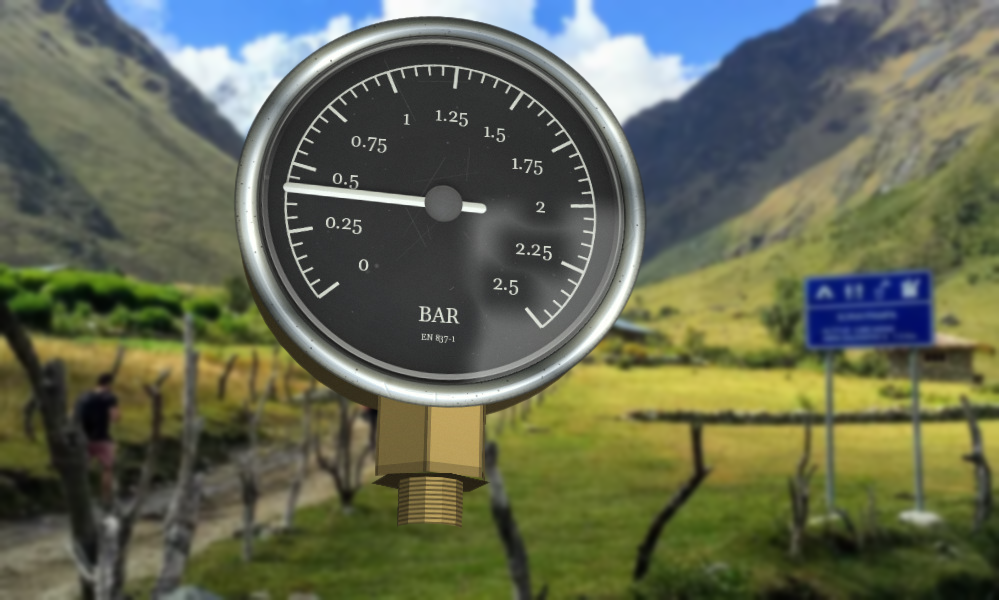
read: 0.4 bar
